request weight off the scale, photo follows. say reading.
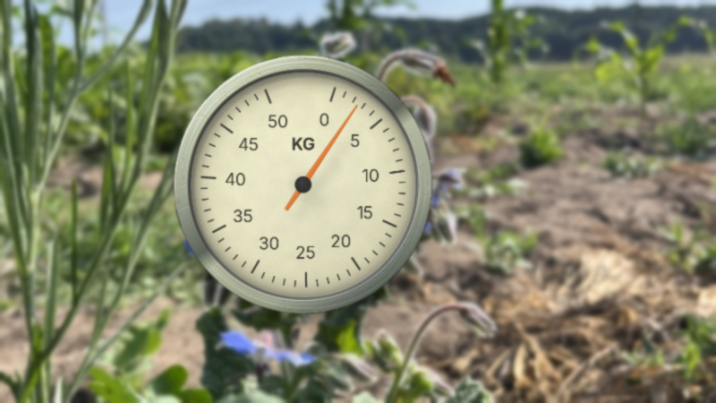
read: 2.5 kg
